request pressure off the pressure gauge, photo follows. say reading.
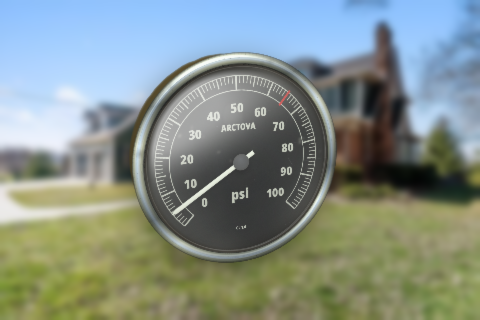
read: 5 psi
